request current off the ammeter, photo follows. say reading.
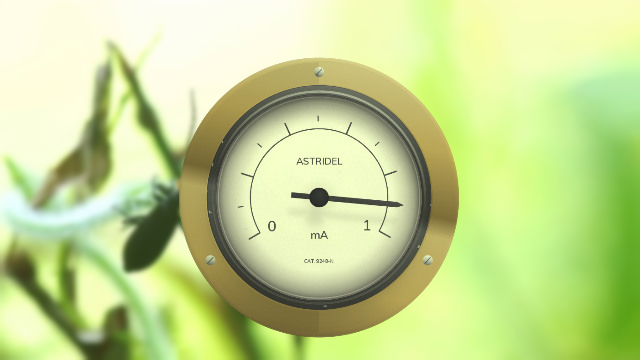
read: 0.9 mA
